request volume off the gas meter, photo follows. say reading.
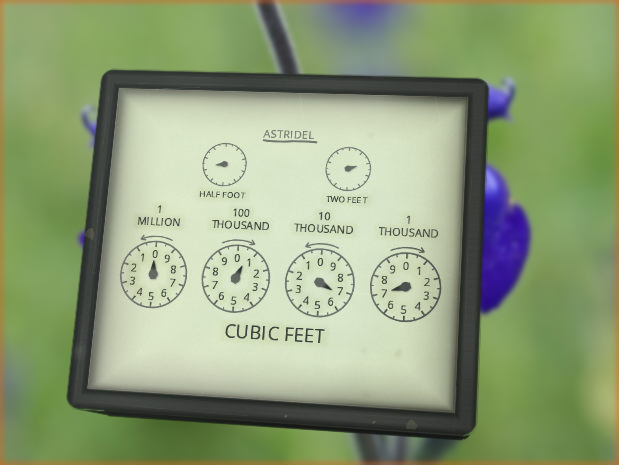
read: 6700 ft³
